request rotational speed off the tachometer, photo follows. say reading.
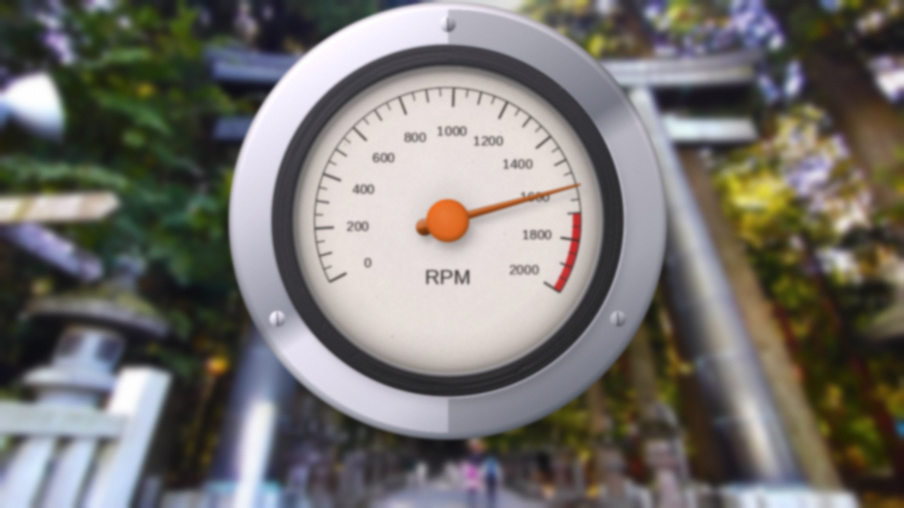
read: 1600 rpm
